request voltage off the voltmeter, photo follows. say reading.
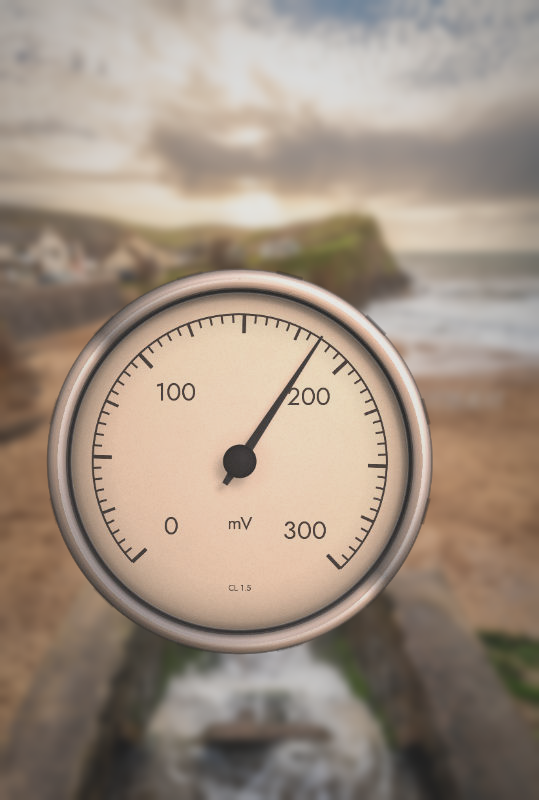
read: 185 mV
